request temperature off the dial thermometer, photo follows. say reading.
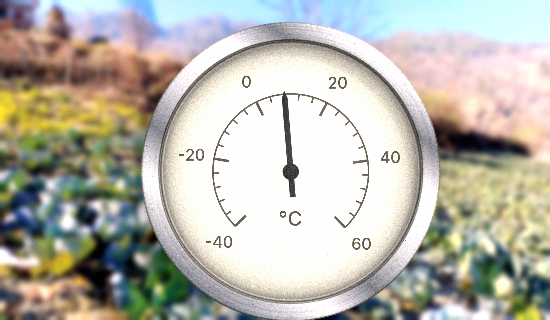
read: 8 °C
